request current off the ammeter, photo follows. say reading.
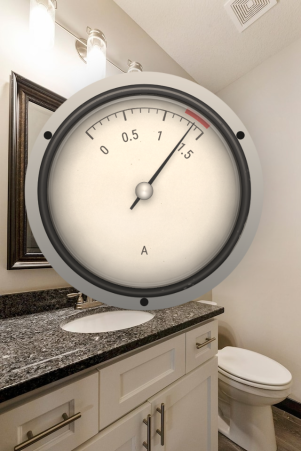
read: 1.35 A
